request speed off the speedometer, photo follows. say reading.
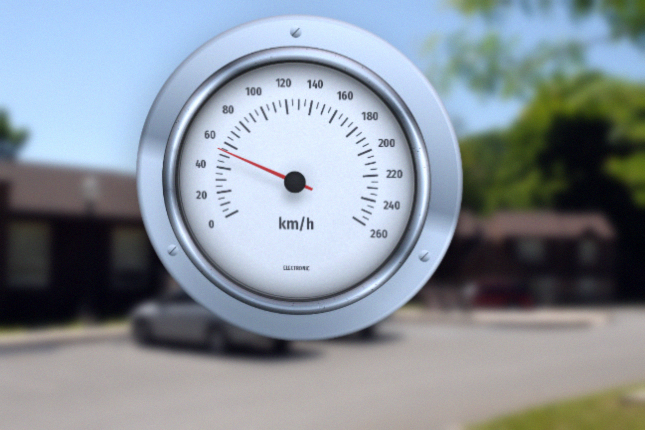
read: 55 km/h
